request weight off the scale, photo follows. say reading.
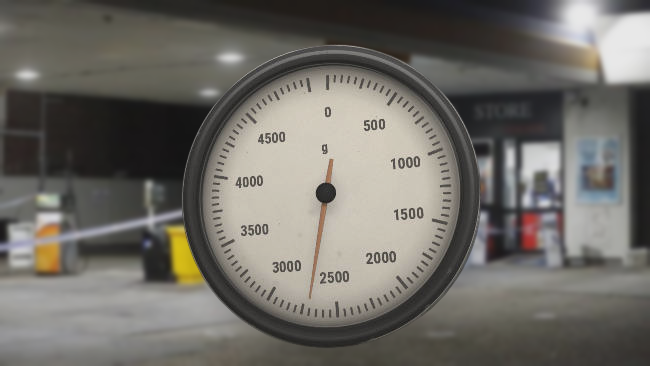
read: 2700 g
